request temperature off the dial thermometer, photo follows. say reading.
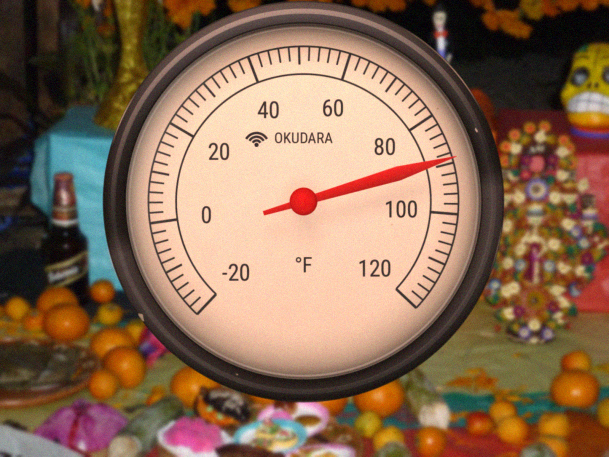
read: 89 °F
